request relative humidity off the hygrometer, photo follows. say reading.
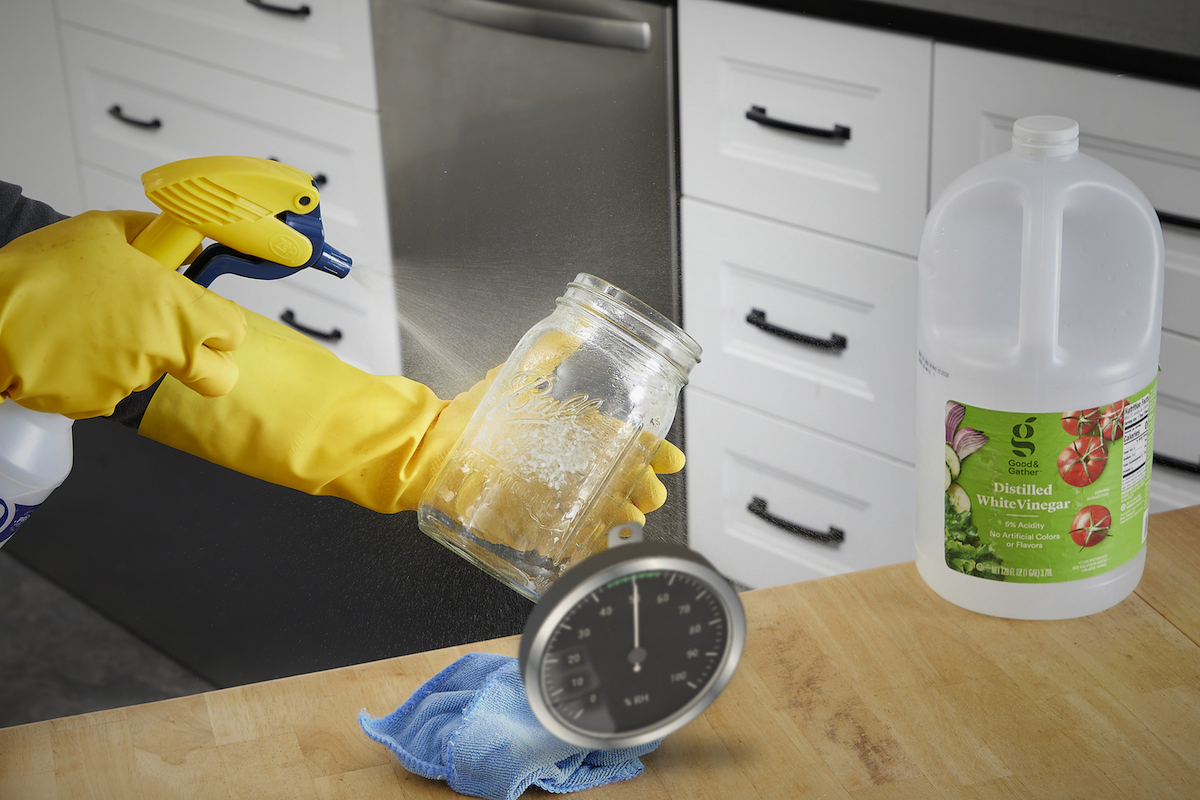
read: 50 %
